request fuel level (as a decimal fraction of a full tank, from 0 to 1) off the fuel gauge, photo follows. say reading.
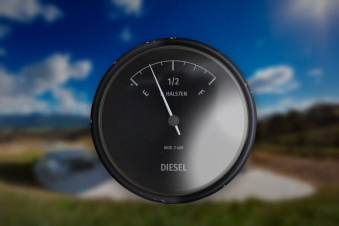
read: 0.25
